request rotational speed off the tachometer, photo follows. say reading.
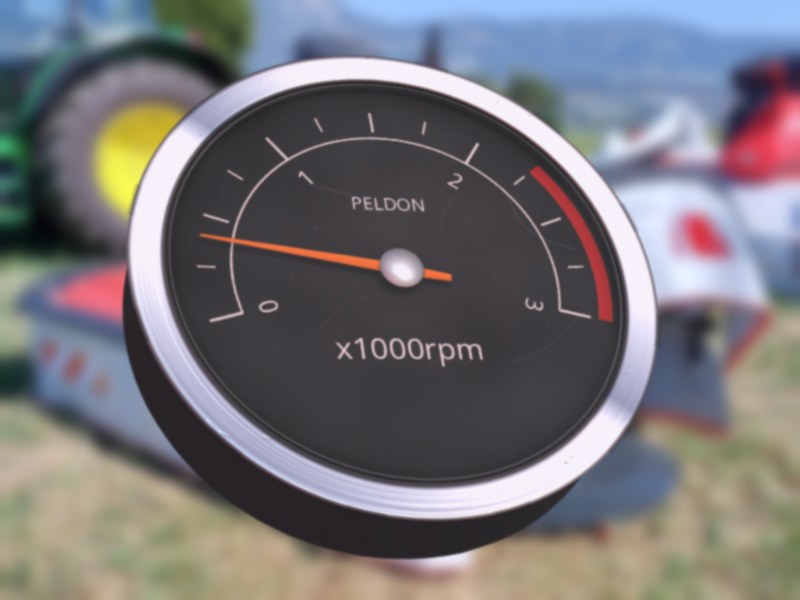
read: 375 rpm
